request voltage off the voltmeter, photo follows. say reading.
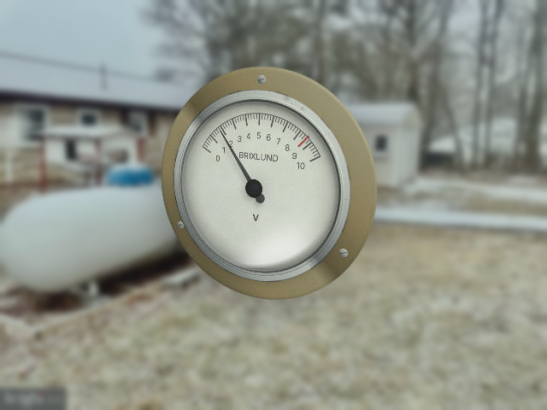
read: 2 V
